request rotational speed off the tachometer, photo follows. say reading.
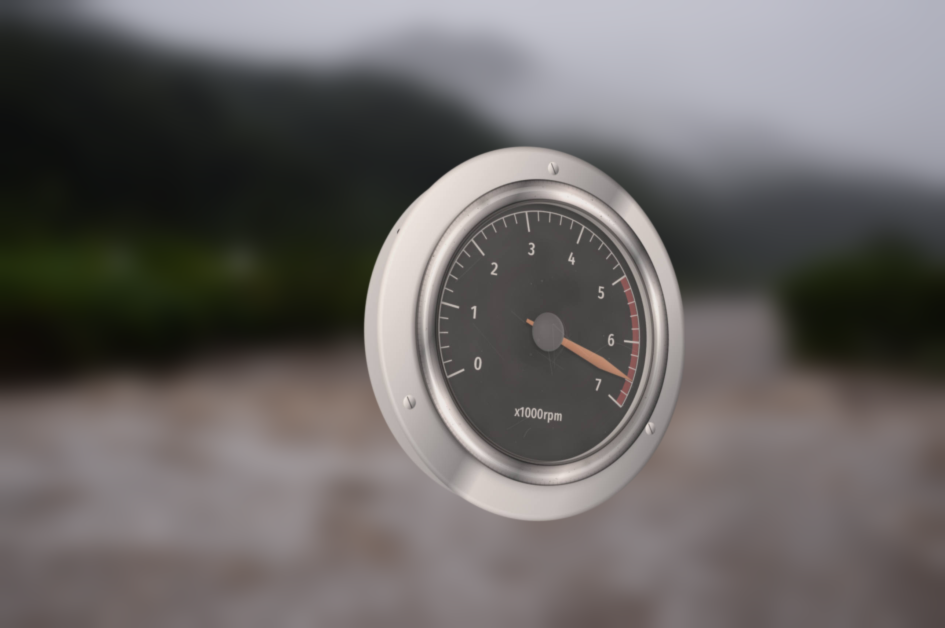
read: 6600 rpm
